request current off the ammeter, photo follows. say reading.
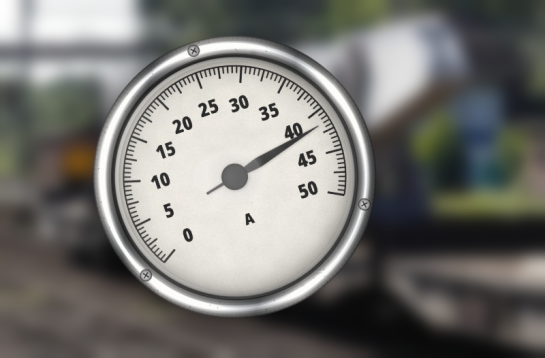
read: 41.5 A
